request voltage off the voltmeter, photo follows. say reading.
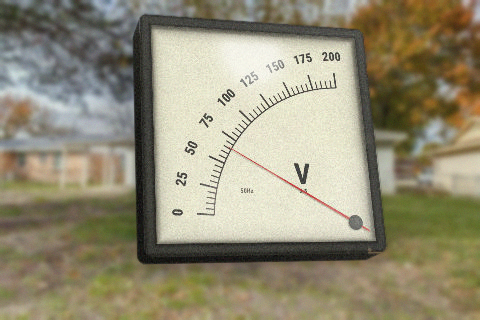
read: 65 V
